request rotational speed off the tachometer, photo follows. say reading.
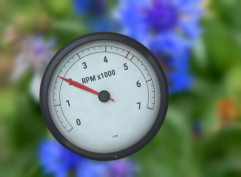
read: 2000 rpm
